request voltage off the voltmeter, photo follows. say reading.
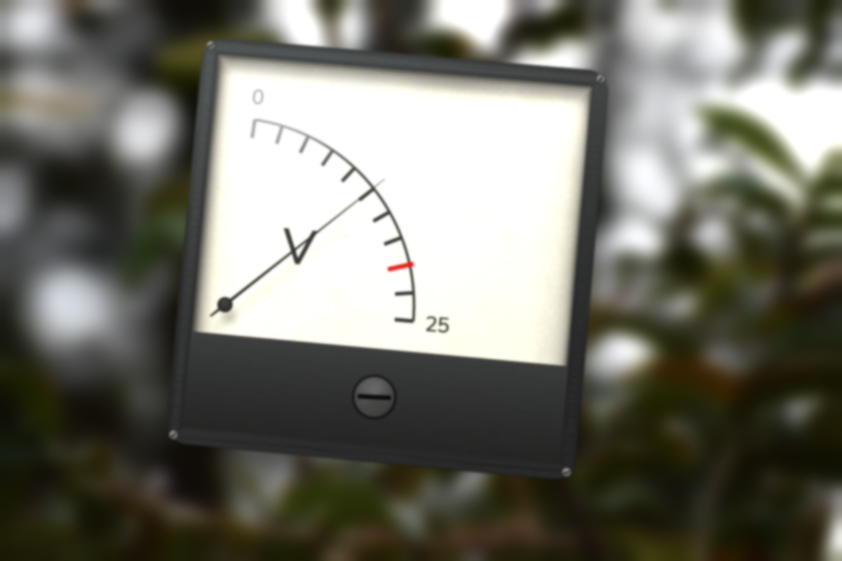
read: 12.5 V
